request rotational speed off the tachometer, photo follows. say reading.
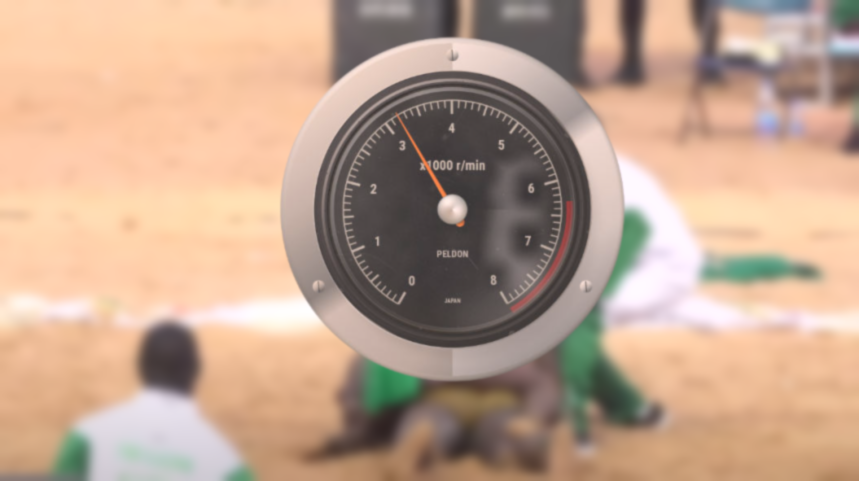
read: 3200 rpm
